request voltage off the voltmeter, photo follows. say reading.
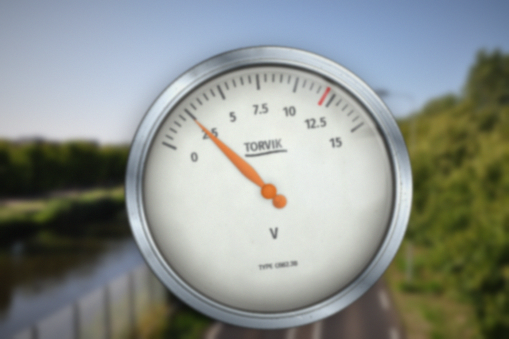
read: 2.5 V
